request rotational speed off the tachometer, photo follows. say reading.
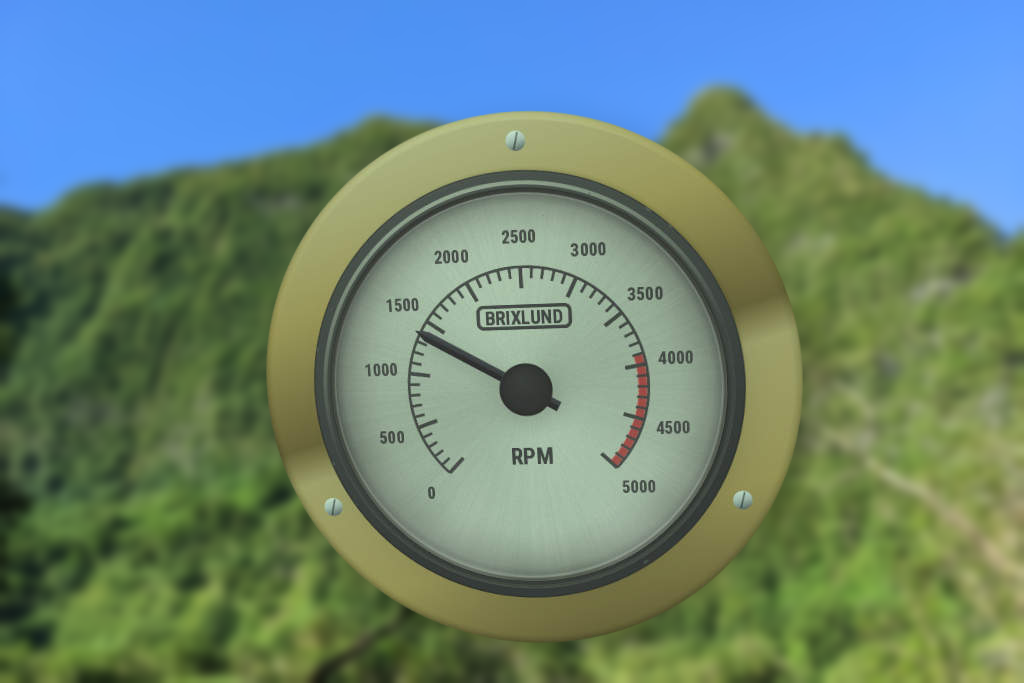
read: 1400 rpm
